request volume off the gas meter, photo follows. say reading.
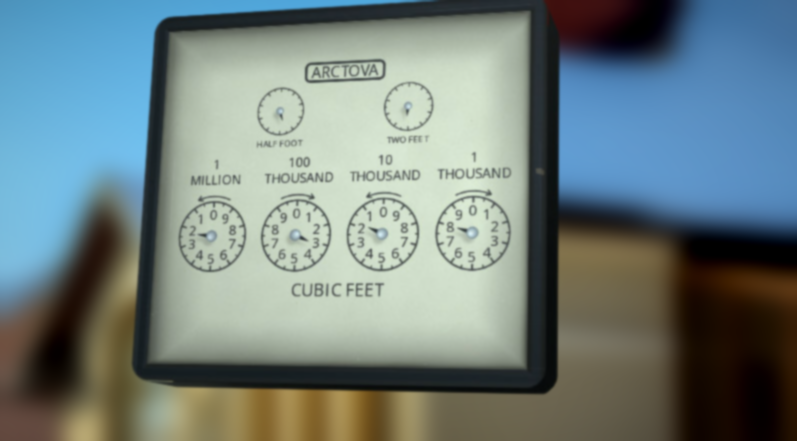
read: 231800 ft³
